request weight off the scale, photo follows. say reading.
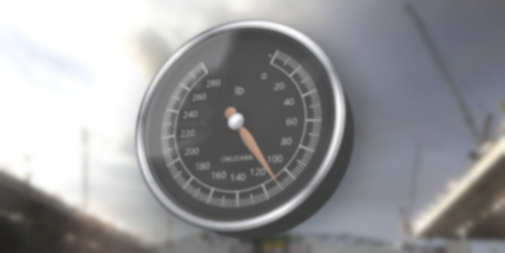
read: 110 lb
